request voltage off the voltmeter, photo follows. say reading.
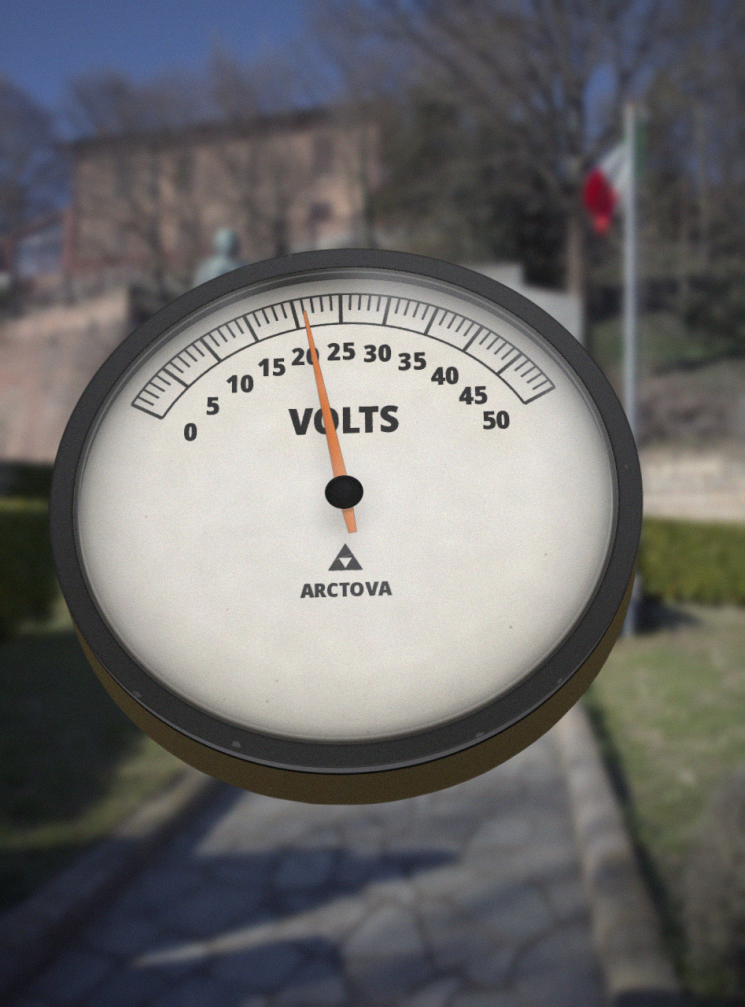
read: 21 V
